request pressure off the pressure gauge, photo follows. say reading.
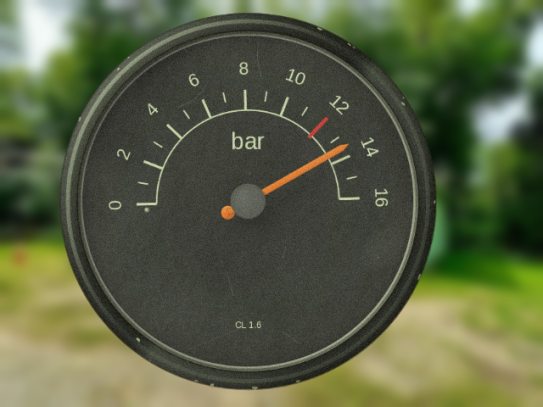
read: 13.5 bar
